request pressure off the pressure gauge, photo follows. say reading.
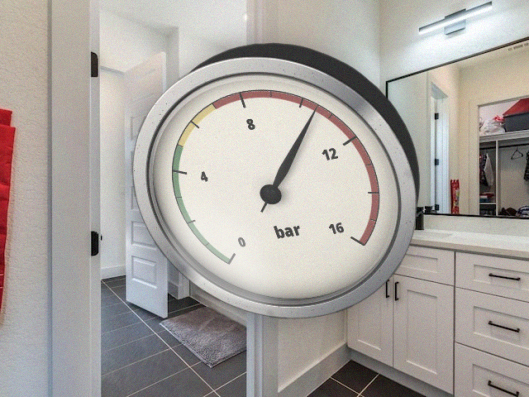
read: 10.5 bar
